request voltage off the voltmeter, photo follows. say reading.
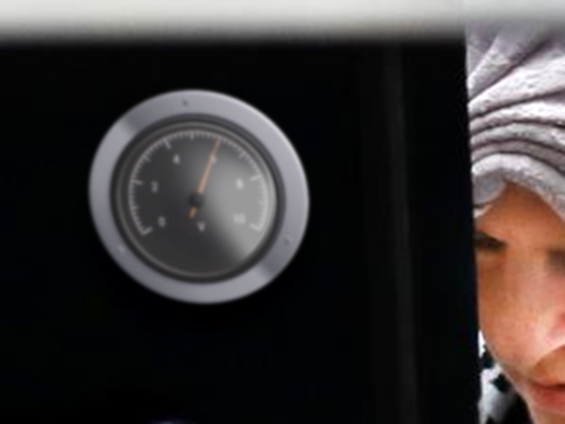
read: 6 V
